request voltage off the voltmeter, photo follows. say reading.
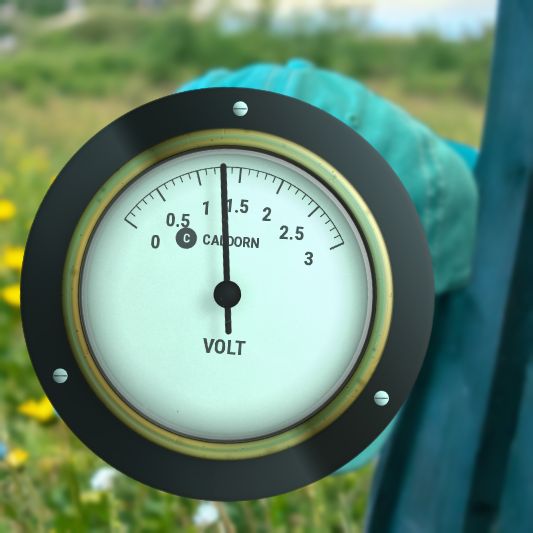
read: 1.3 V
